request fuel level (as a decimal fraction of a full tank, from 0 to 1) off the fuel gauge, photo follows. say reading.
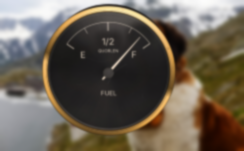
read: 0.875
